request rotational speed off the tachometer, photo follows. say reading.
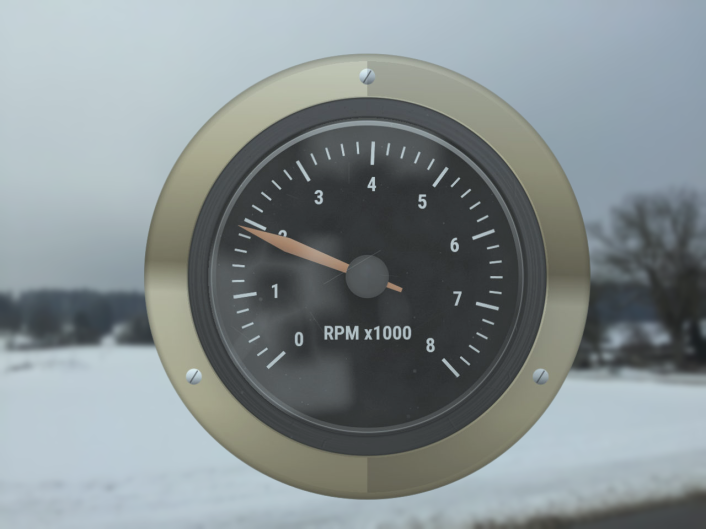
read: 1900 rpm
